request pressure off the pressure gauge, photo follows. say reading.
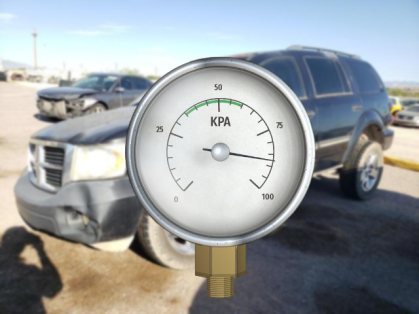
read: 87.5 kPa
